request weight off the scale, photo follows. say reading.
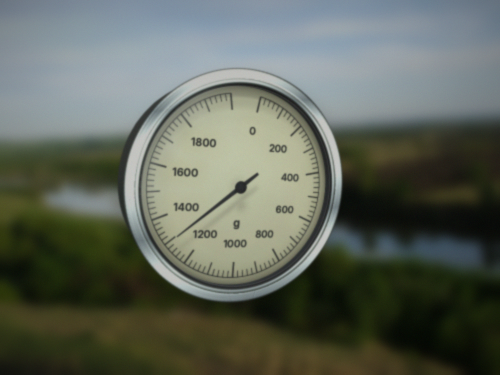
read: 1300 g
